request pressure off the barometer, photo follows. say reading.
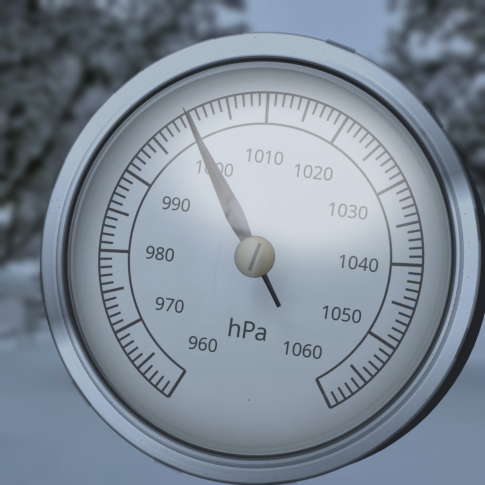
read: 1000 hPa
